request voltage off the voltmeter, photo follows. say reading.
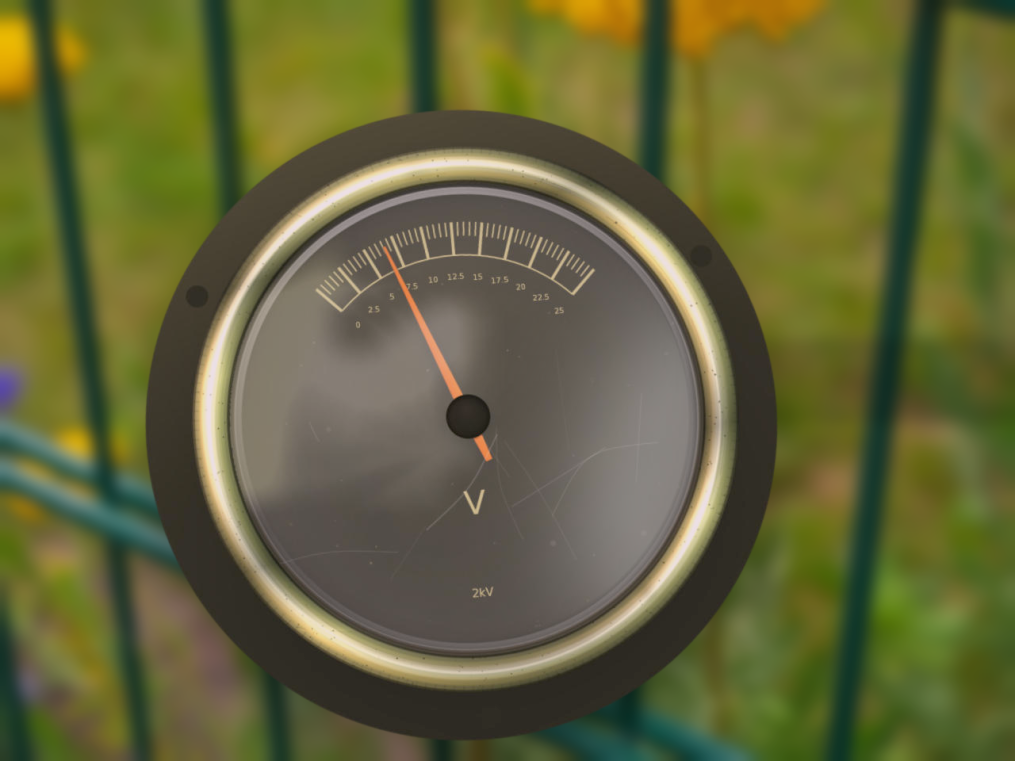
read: 6.5 V
